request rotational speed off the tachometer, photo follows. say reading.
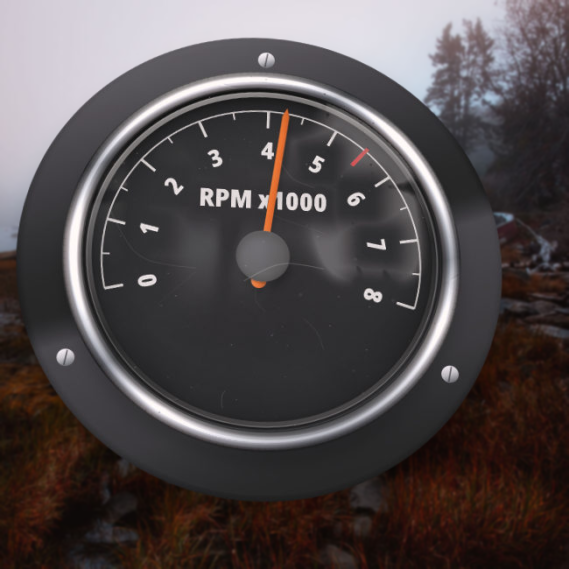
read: 4250 rpm
